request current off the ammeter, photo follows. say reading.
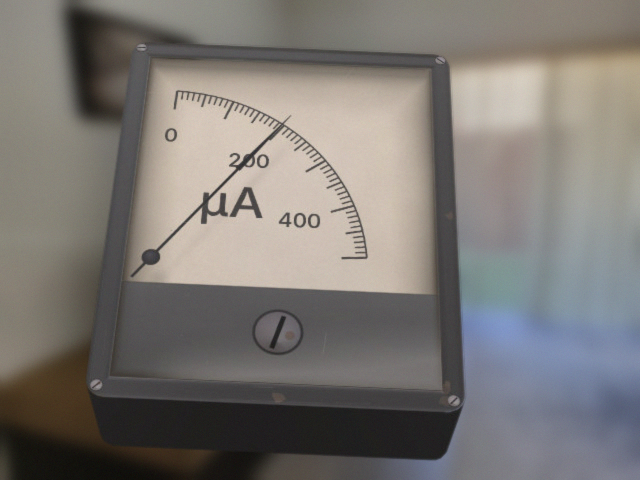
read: 200 µA
